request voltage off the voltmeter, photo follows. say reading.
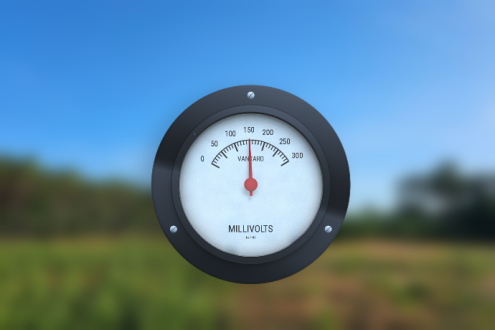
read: 150 mV
